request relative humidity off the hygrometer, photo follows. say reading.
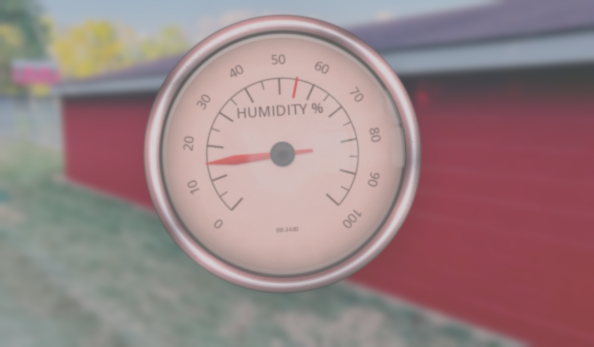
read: 15 %
